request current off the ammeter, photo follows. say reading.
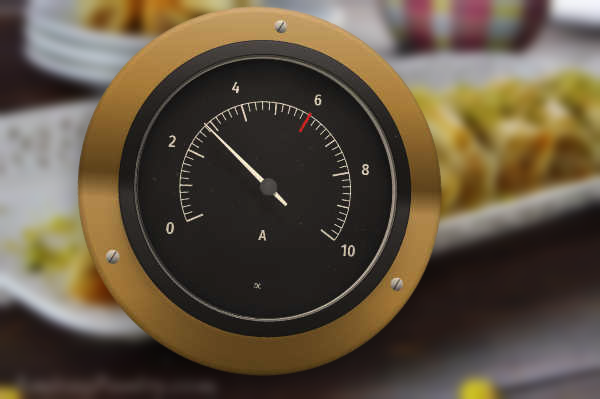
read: 2.8 A
